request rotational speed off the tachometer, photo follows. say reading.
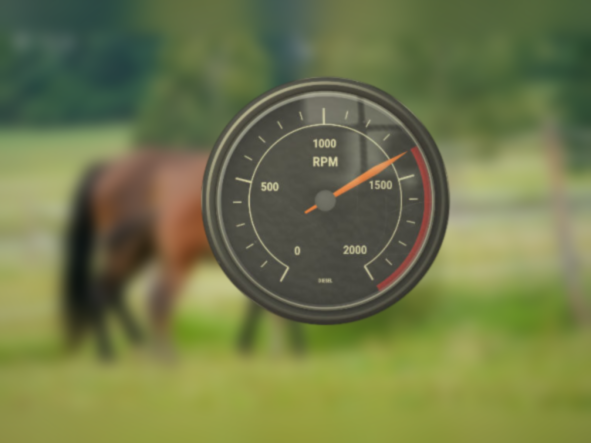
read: 1400 rpm
